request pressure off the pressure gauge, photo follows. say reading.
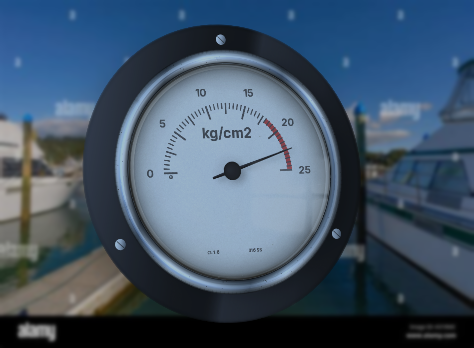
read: 22.5 kg/cm²
